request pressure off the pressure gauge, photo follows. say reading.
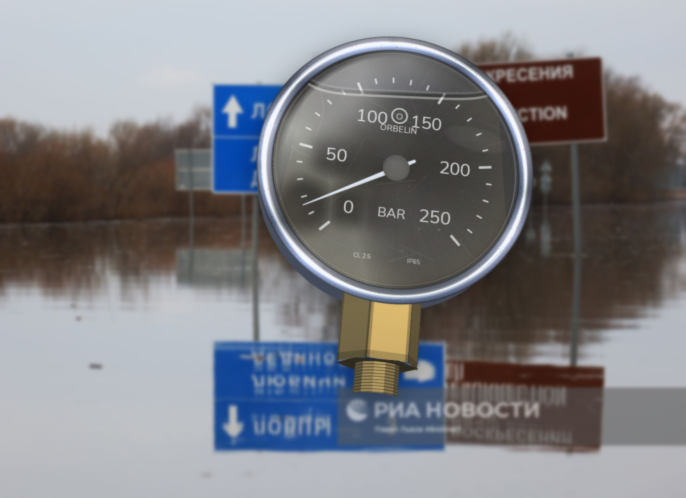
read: 15 bar
